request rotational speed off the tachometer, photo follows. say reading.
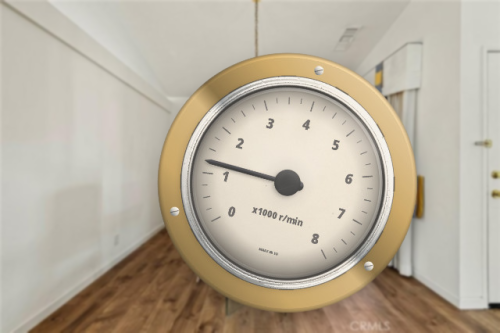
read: 1250 rpm
